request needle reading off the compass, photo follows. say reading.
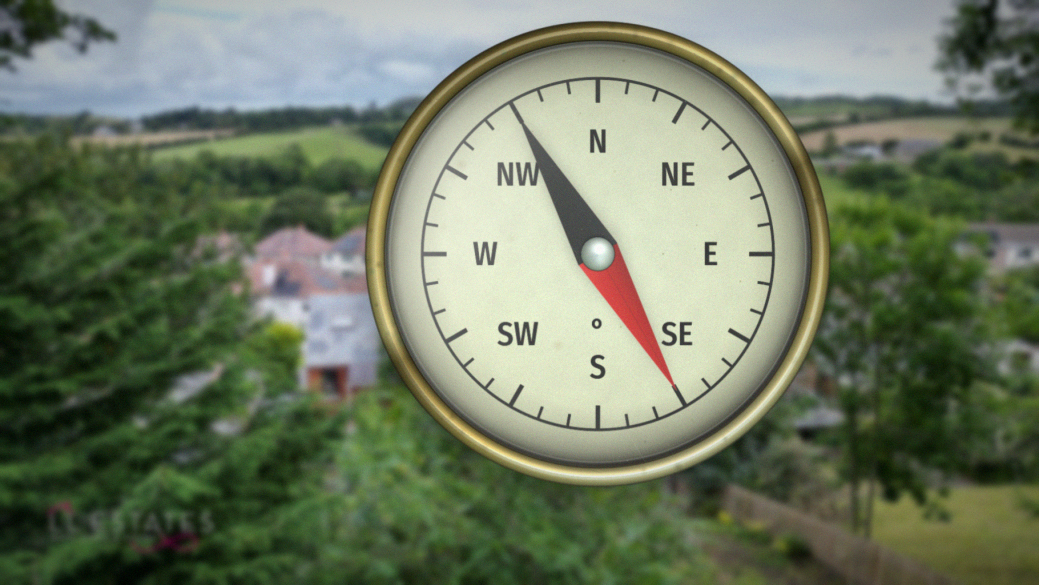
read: 150 °
